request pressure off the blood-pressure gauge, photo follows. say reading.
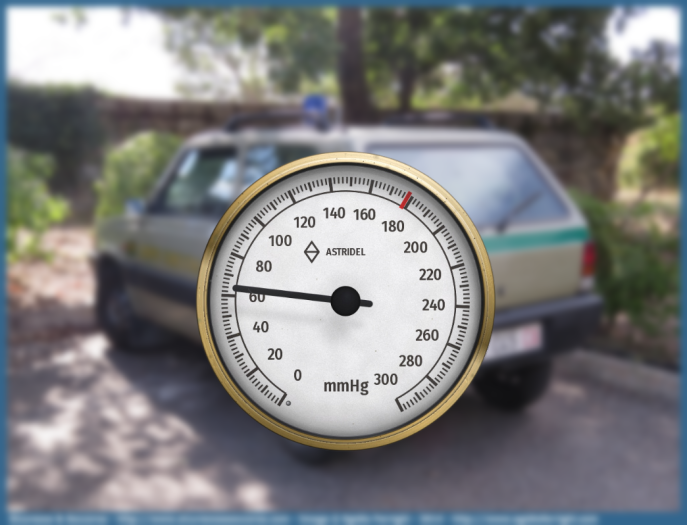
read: 64 mmHg
